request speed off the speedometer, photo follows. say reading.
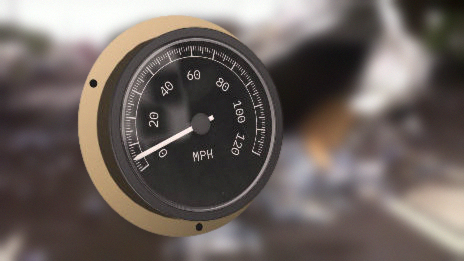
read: 5 mph
